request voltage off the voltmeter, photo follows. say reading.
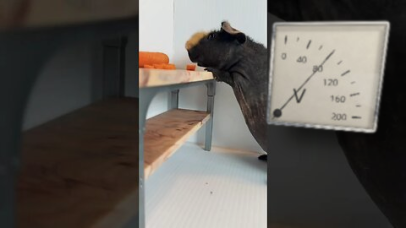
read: 80 V
